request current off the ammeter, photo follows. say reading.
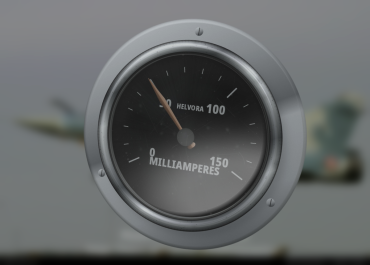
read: 50 mA
